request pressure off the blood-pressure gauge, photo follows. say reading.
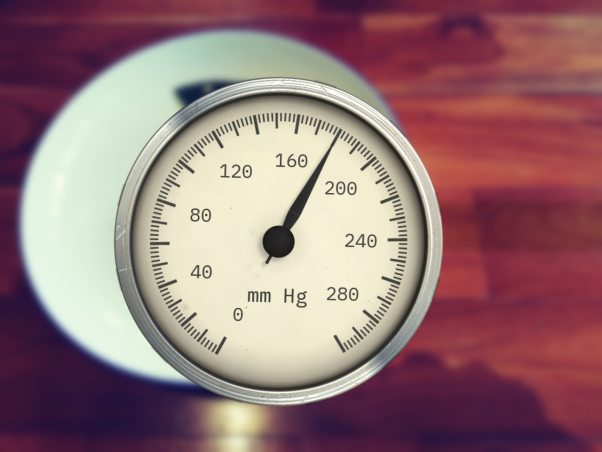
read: 180 mmHg
